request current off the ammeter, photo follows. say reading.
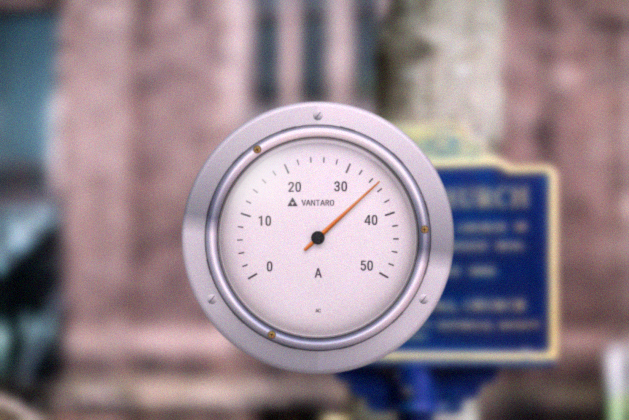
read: 35 A
